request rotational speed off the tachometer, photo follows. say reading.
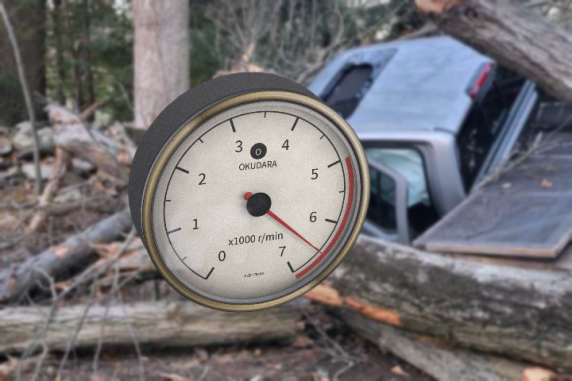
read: 6500 rpm
